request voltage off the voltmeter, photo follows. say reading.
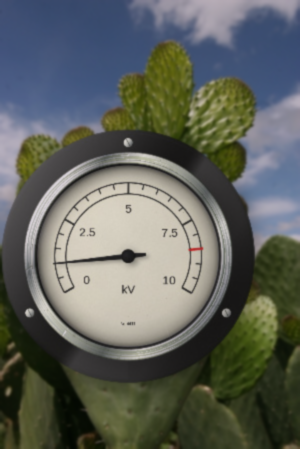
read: 1 kV
